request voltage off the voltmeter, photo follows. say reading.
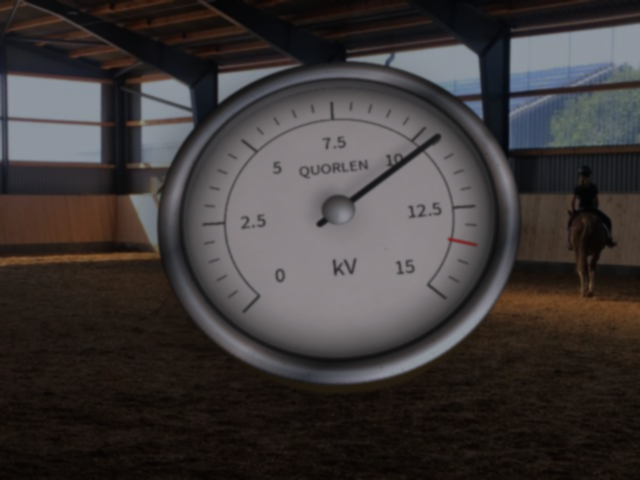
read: 10.5 kV
